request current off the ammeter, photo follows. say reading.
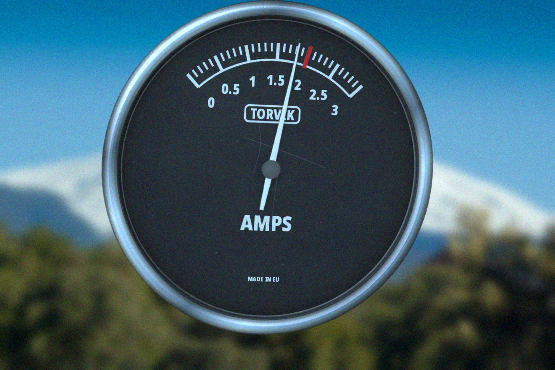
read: 1.8 A
